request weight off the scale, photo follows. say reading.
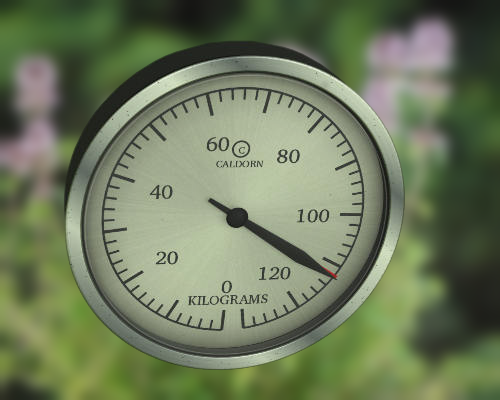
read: 112 kg
